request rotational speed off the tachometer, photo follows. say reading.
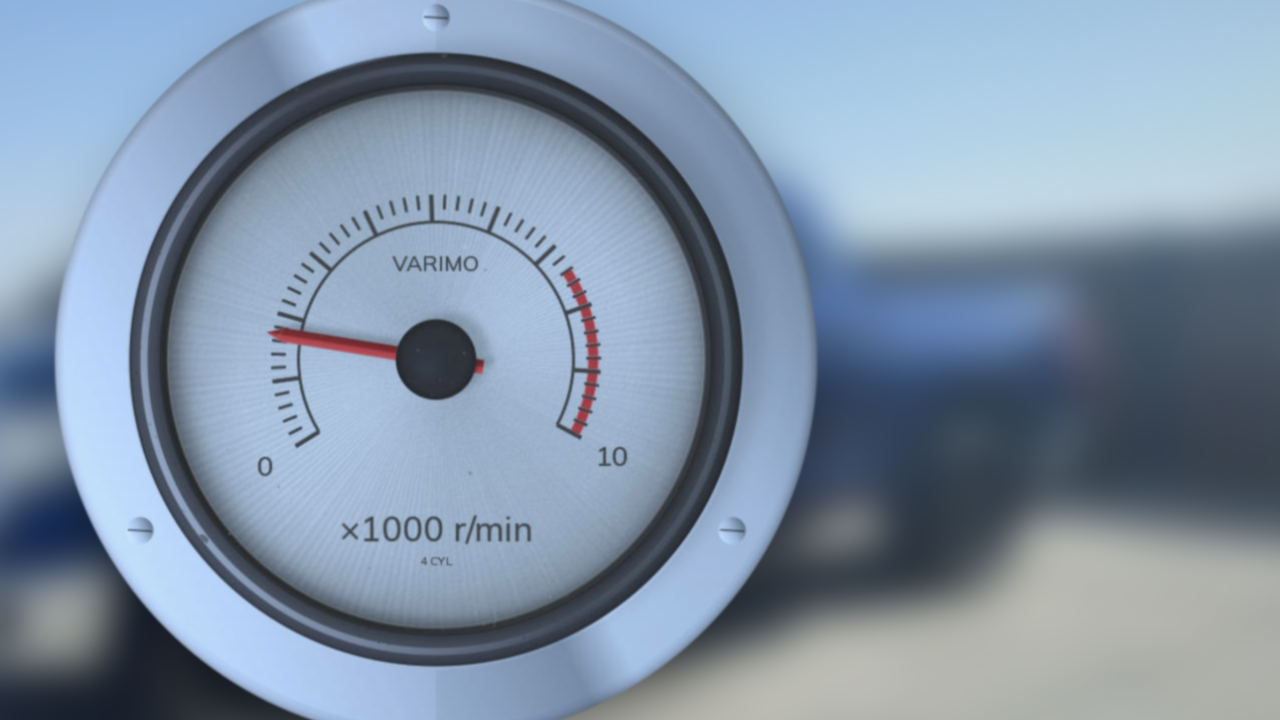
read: 1700 rpm
